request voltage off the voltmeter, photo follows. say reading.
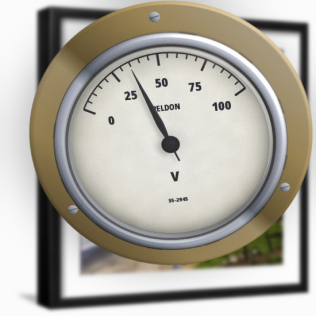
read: 35 V
